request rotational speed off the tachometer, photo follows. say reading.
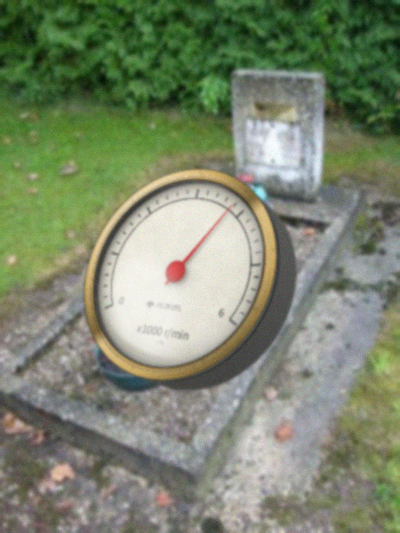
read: 3800 rpm
